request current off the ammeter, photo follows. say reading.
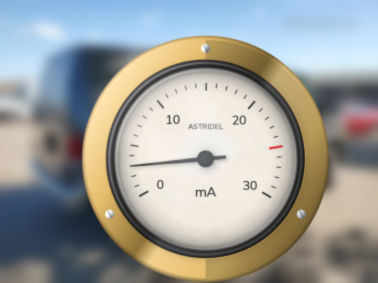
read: 3 mA
